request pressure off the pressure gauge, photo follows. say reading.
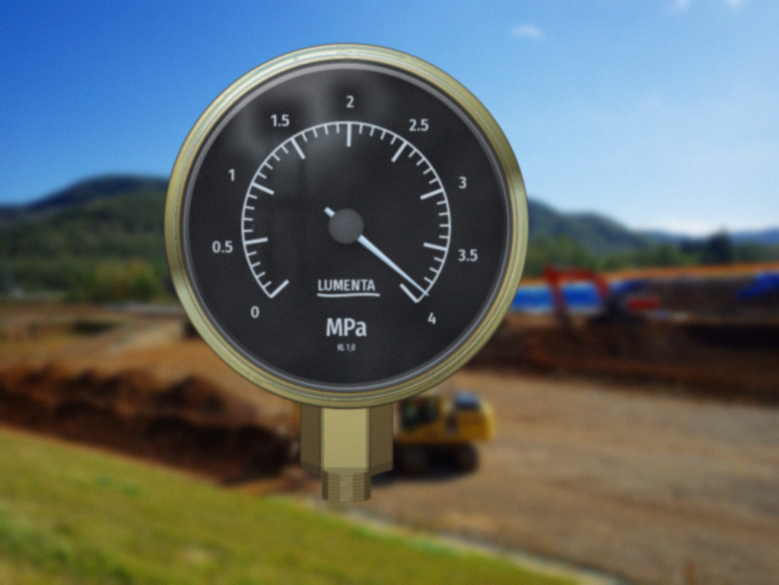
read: 3.9 MPa
